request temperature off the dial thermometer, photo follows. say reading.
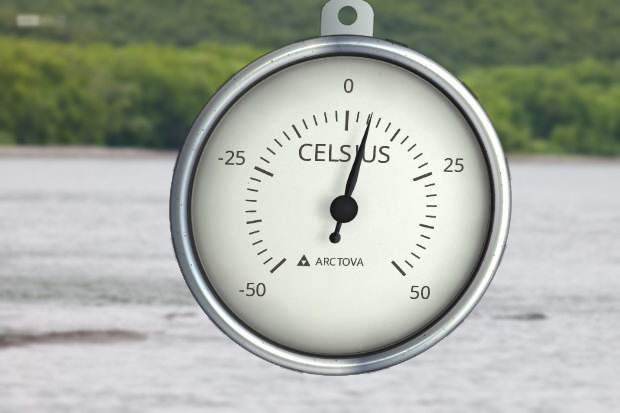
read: 5 °C
